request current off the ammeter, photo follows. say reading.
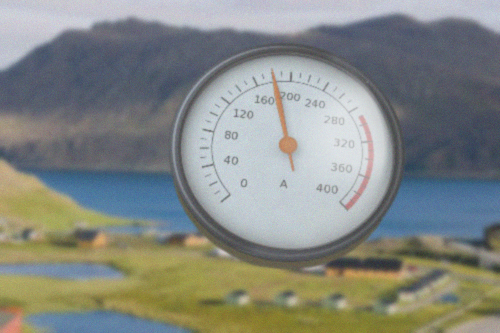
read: 180 A
